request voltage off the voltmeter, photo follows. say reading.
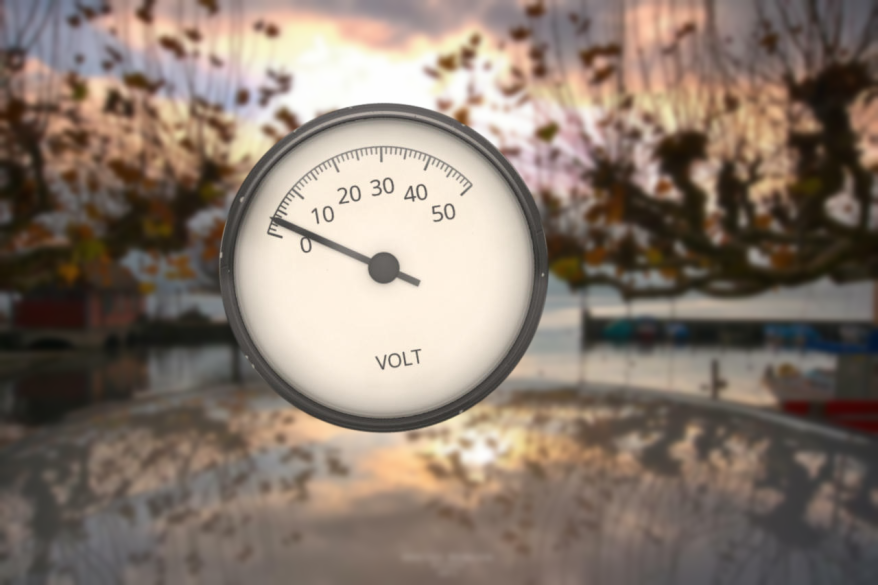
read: 3 V
